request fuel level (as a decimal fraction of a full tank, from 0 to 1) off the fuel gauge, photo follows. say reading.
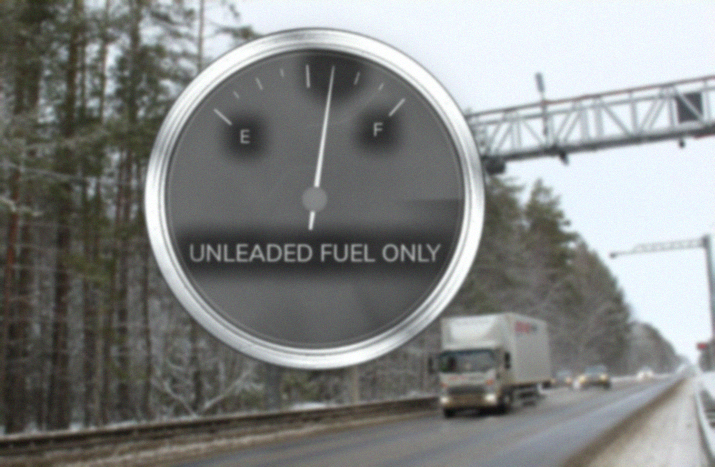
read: 0.625
